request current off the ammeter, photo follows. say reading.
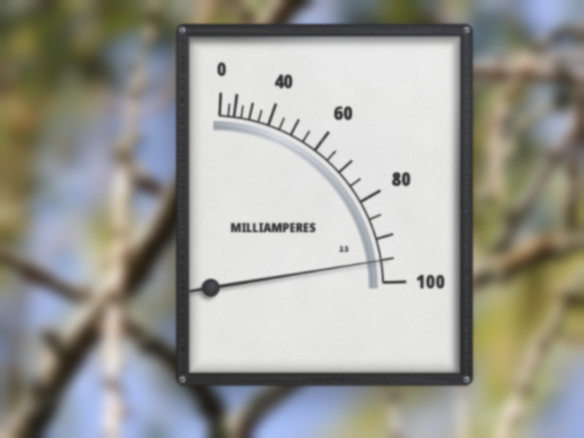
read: 95 mA
